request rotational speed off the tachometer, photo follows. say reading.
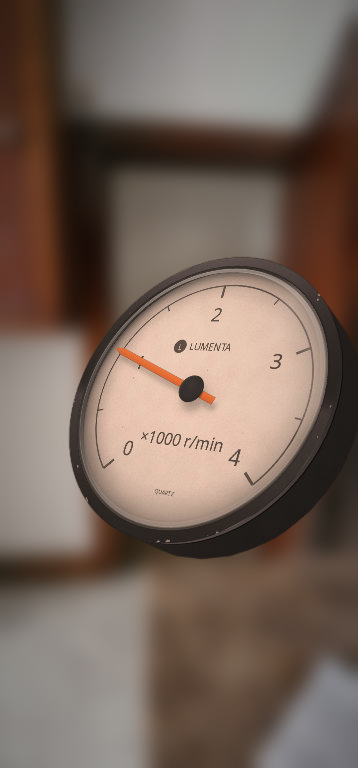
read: 1000 rpm
